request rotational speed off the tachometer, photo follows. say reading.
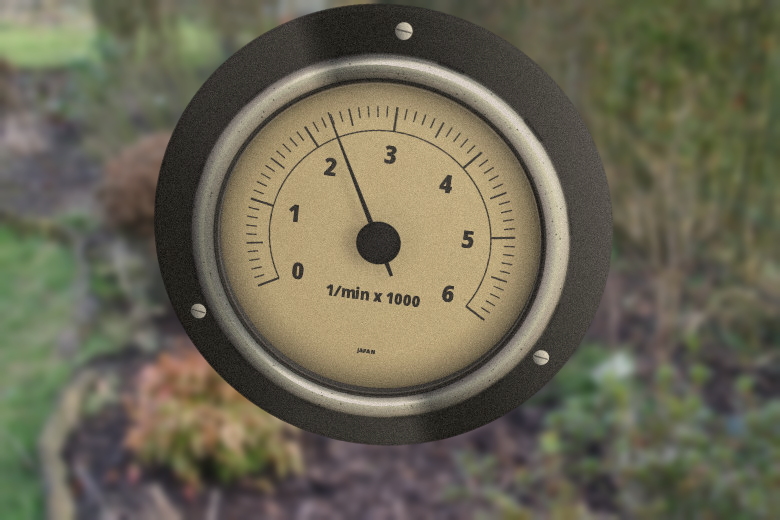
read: 2300 rpm
